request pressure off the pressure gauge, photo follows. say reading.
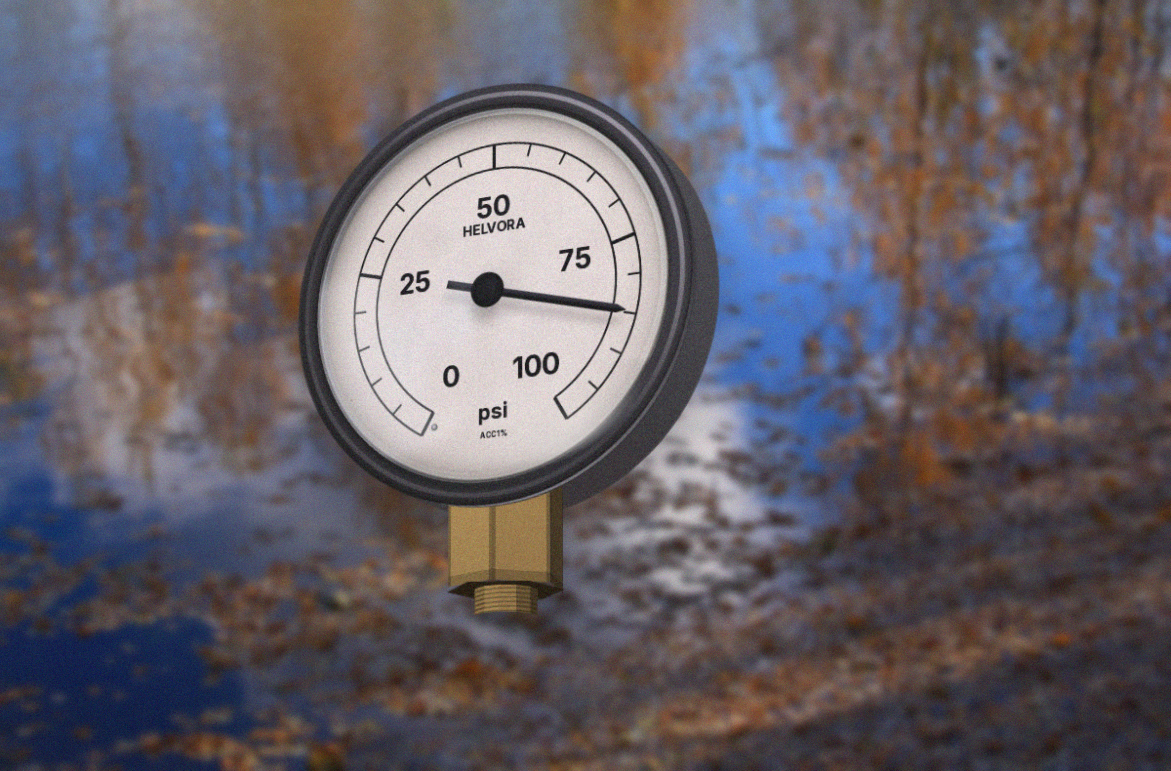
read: 85 psi
